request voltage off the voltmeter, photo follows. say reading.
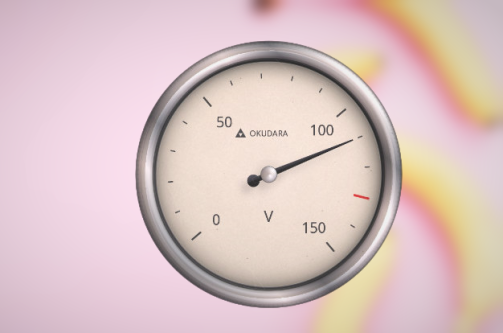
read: 110 V
